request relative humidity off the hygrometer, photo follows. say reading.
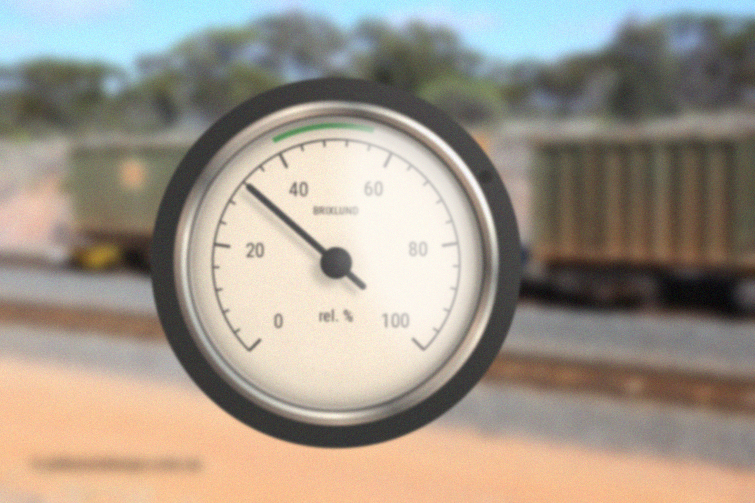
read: 32 %
